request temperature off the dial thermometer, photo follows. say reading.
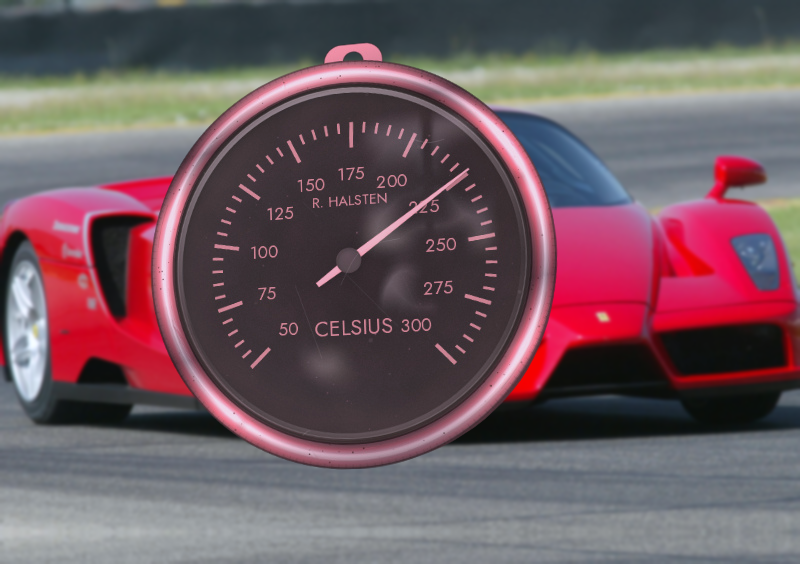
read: 225 °C
